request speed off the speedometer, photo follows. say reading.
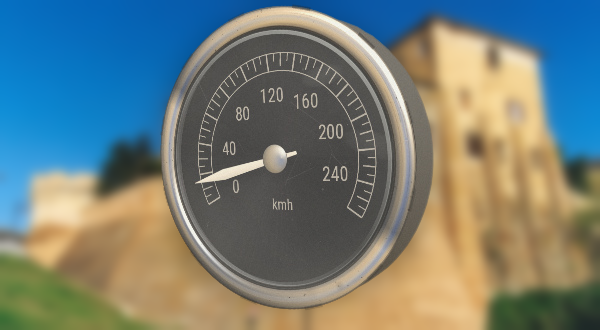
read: 15 km/h
